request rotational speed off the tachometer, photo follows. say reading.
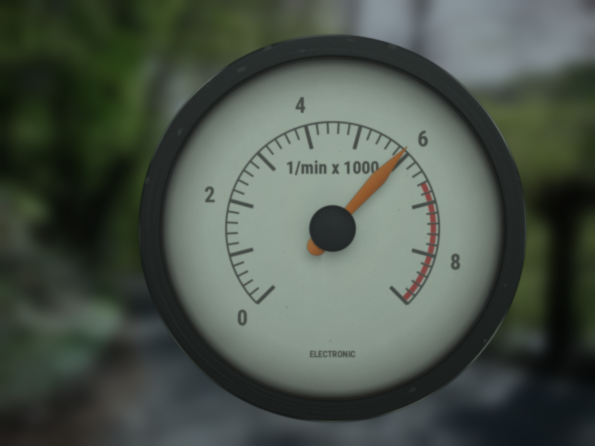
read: 5900 rpm
